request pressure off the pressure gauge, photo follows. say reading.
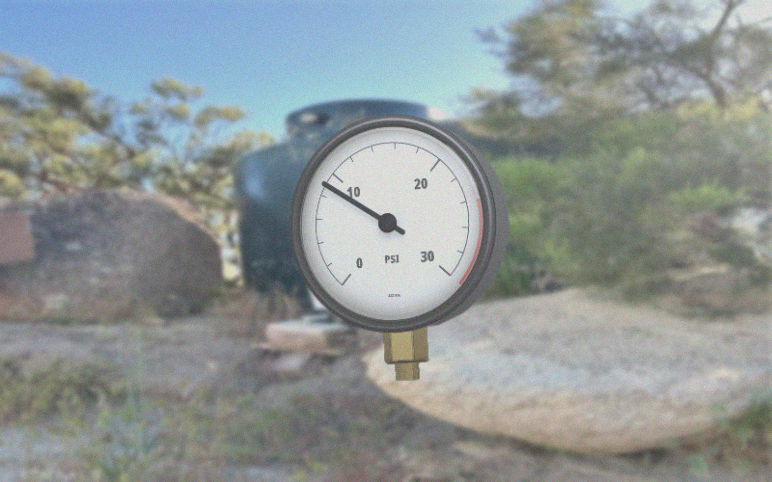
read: 9 psi
